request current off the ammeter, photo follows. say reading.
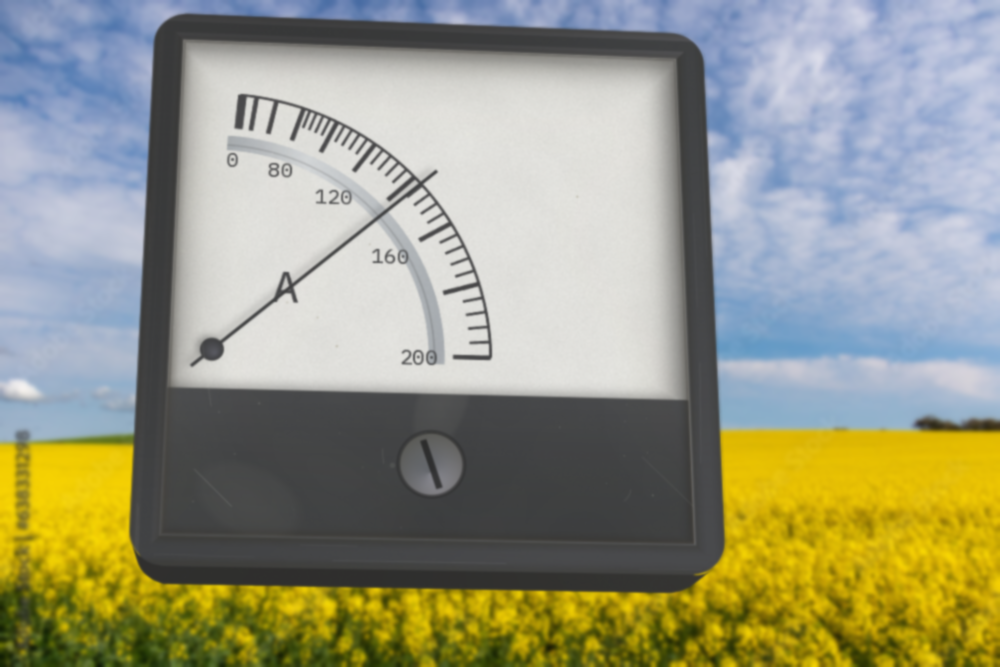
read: 144 A
